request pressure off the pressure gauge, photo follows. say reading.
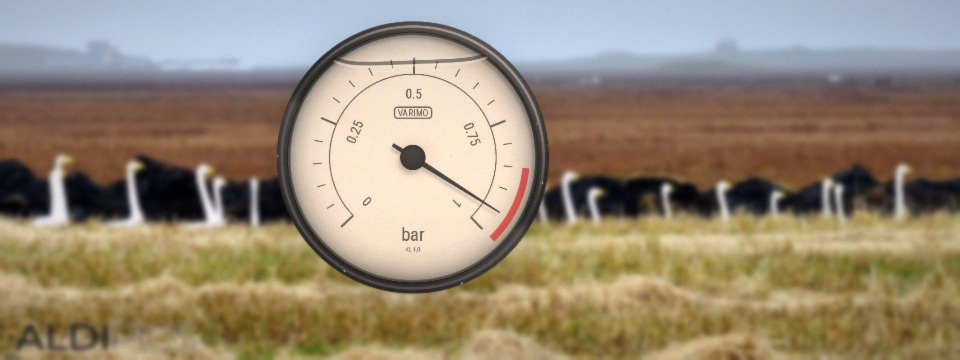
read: 0.95 bar
